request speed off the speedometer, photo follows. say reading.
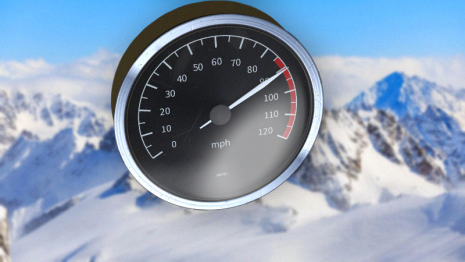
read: 90 mph
